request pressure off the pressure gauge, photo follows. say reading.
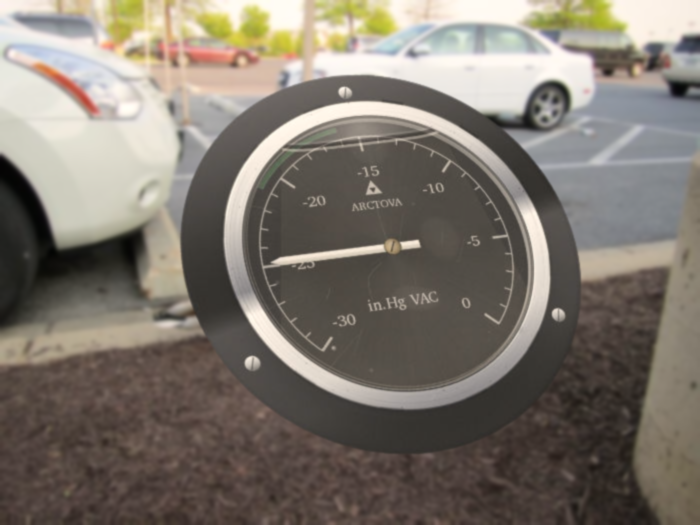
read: -25 inHg
